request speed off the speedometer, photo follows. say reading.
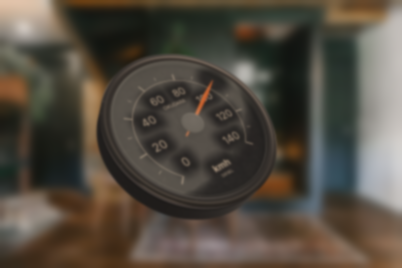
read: 100 km/h
